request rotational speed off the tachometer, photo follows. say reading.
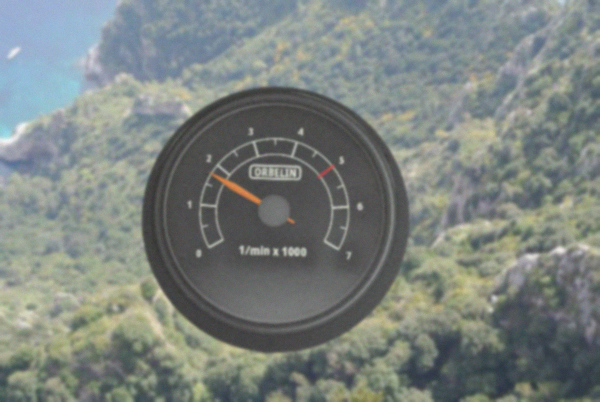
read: 1750 rpm
